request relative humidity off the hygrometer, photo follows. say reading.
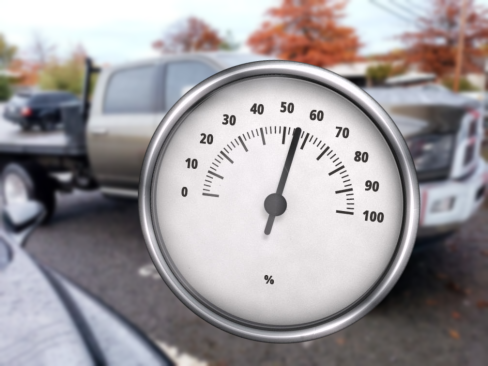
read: 56 %
